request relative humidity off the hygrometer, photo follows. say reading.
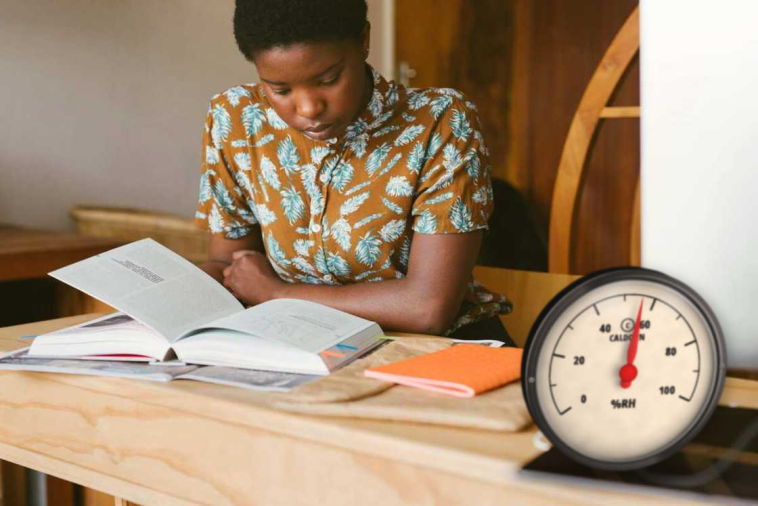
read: 55 %
